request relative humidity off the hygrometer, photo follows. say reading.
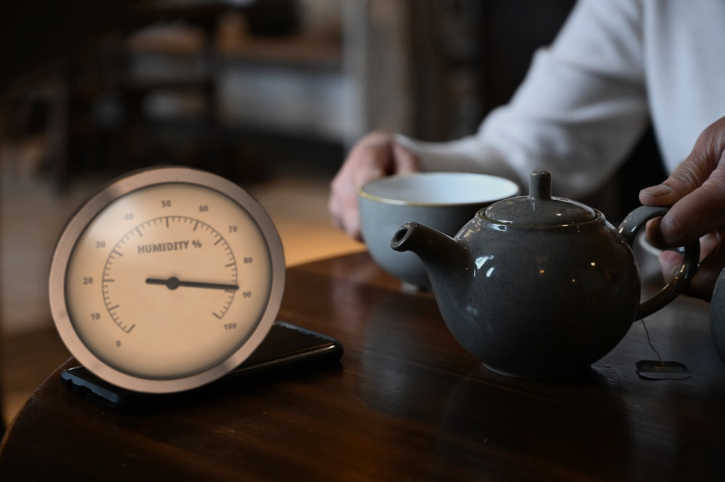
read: 88 %
